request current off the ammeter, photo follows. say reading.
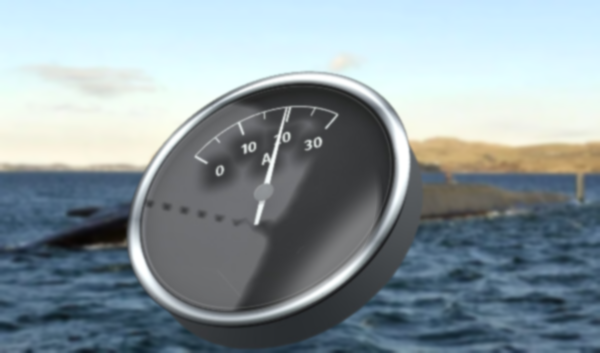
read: 20 A
